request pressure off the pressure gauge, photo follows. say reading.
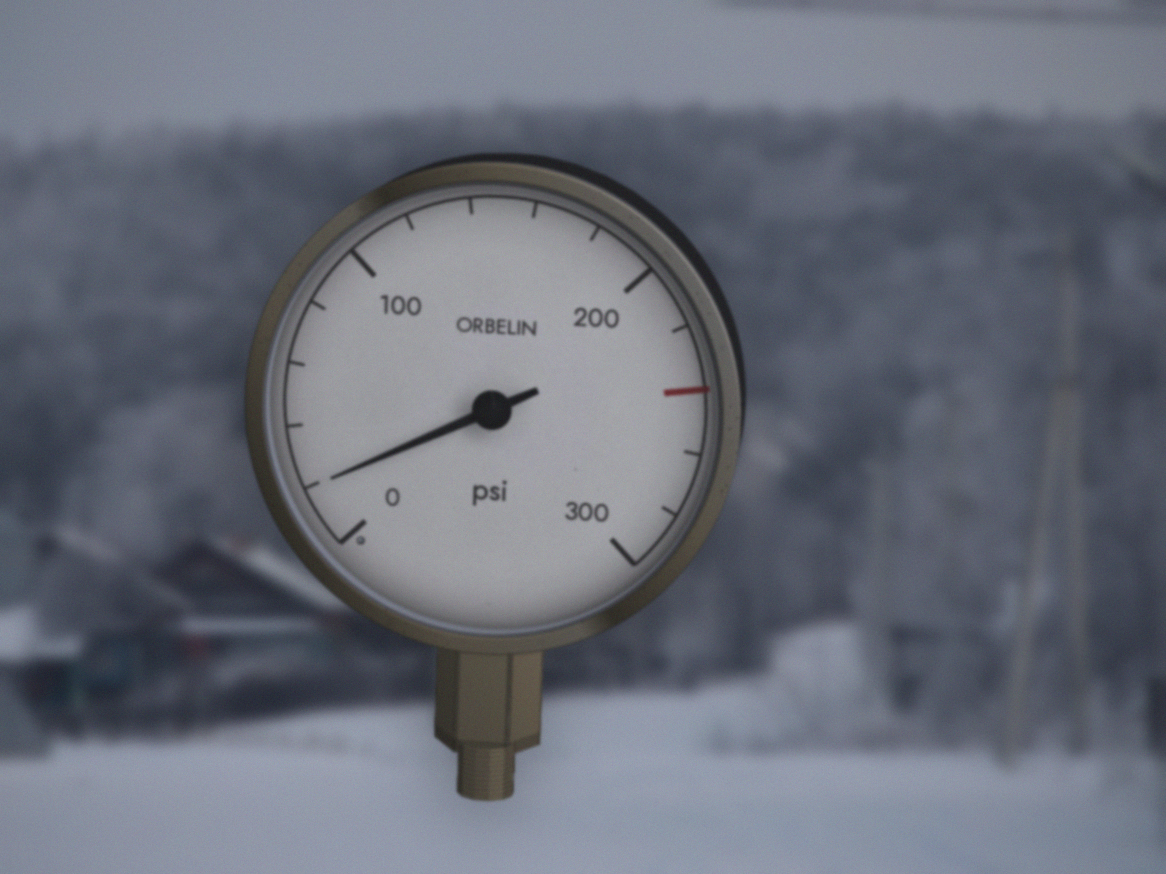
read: 20 psi
